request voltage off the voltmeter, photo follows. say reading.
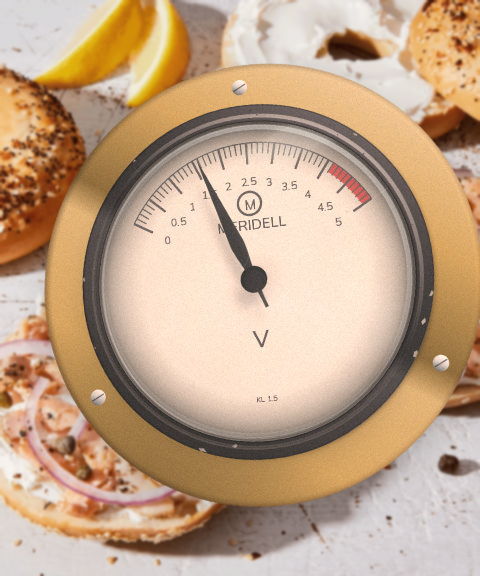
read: 1.6 V
